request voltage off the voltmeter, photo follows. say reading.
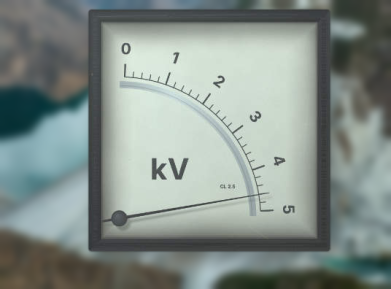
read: 4.6 kV
